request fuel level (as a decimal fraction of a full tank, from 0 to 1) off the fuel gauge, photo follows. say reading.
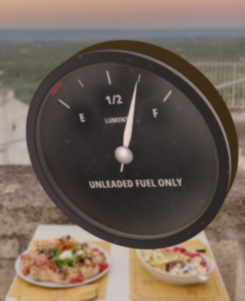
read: 0.75
